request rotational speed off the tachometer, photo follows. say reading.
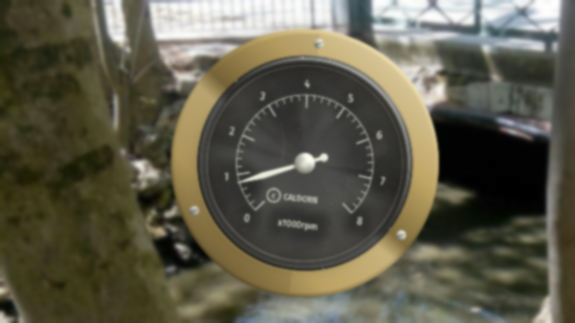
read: 800 rpm
